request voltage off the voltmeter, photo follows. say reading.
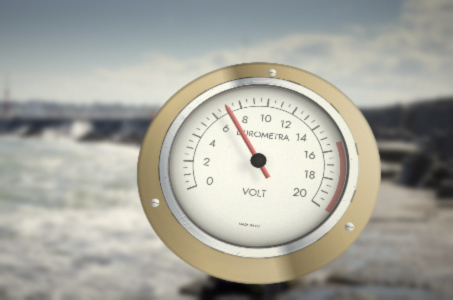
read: 7 V
